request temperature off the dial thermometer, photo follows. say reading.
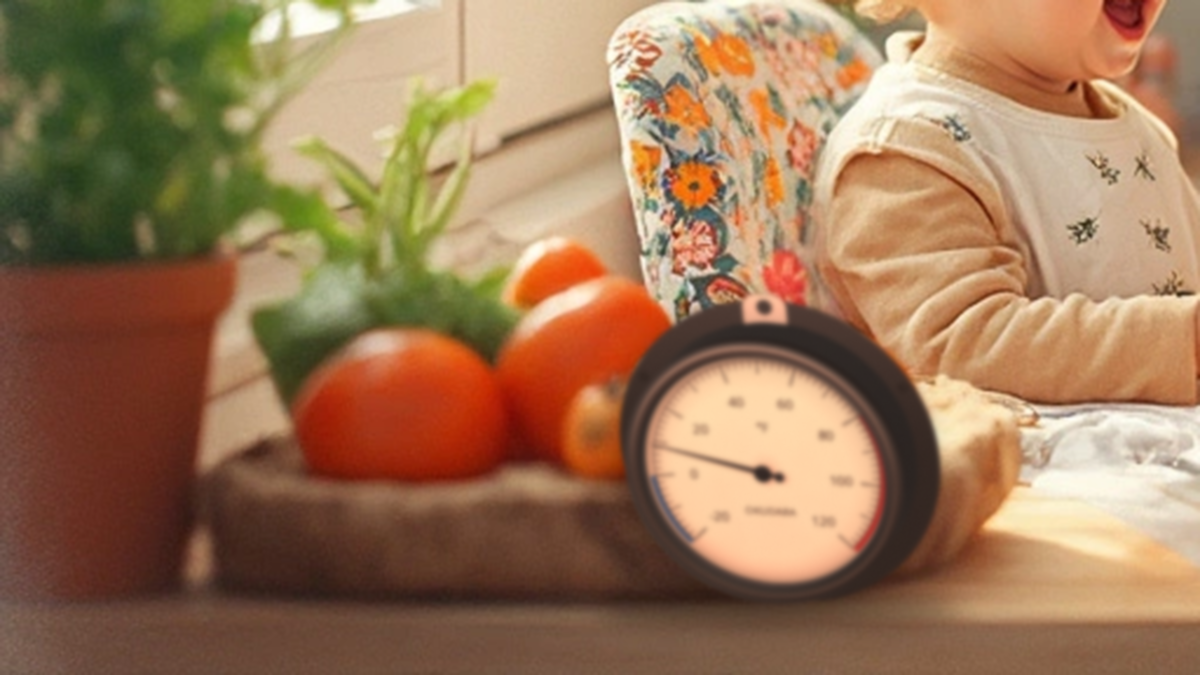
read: 10 °F
